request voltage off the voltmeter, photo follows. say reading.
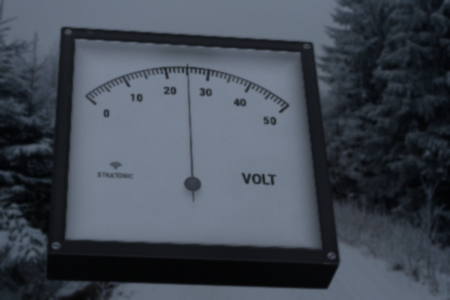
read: 25 V
